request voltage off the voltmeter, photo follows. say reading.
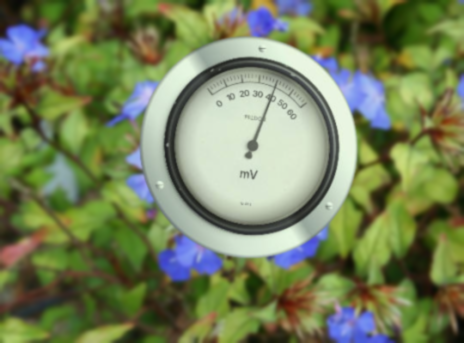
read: 40 mV
